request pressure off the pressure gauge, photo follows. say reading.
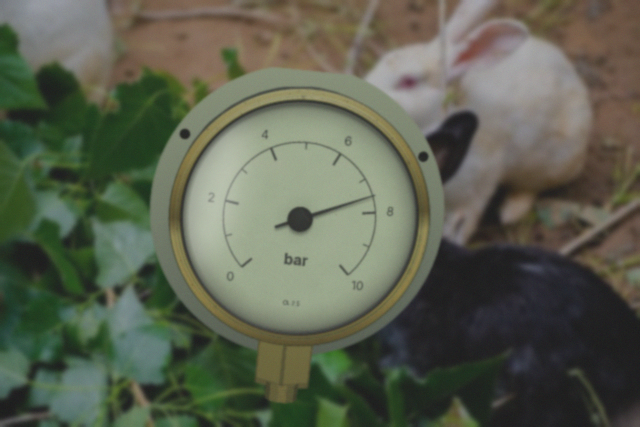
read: 7.5 bar
